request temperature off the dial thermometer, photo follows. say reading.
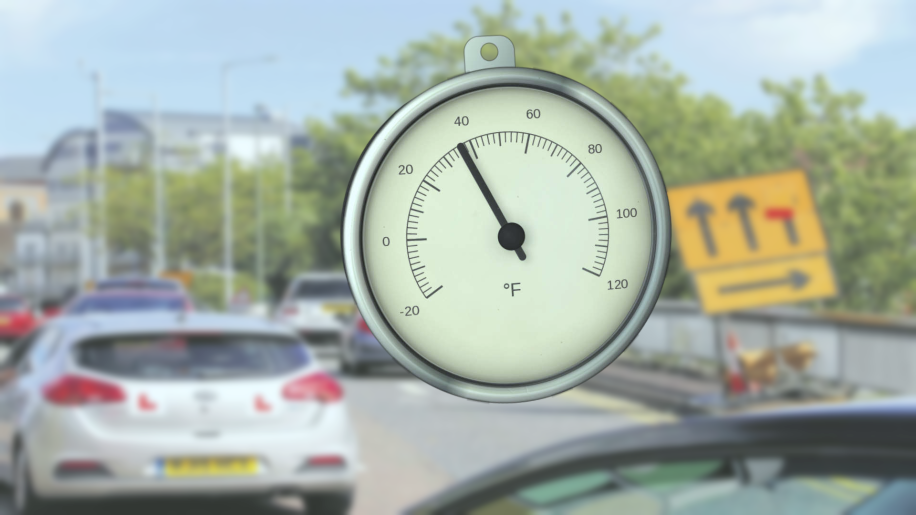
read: 36 °F
